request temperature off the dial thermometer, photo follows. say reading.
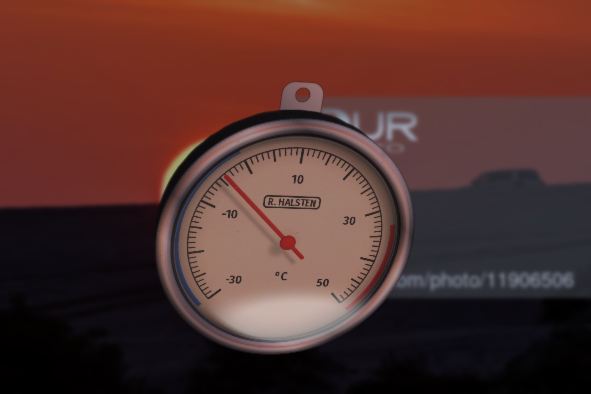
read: -4 °C
